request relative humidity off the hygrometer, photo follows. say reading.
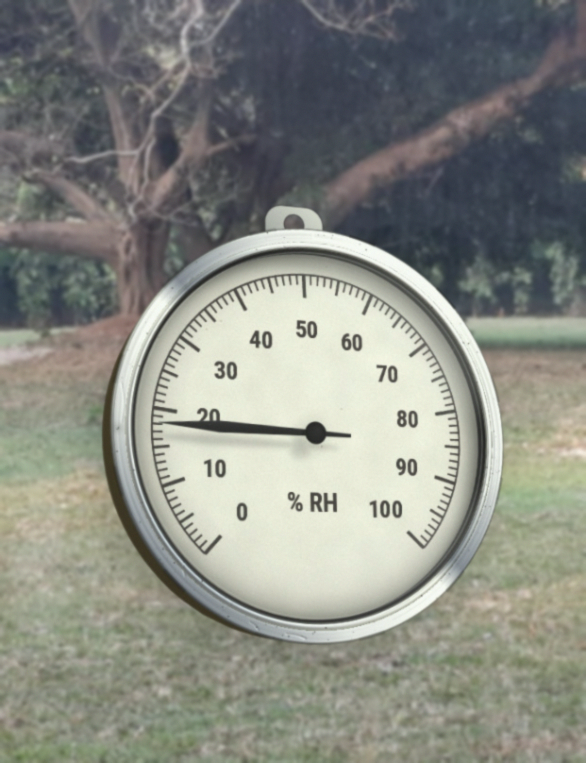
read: 18 %
